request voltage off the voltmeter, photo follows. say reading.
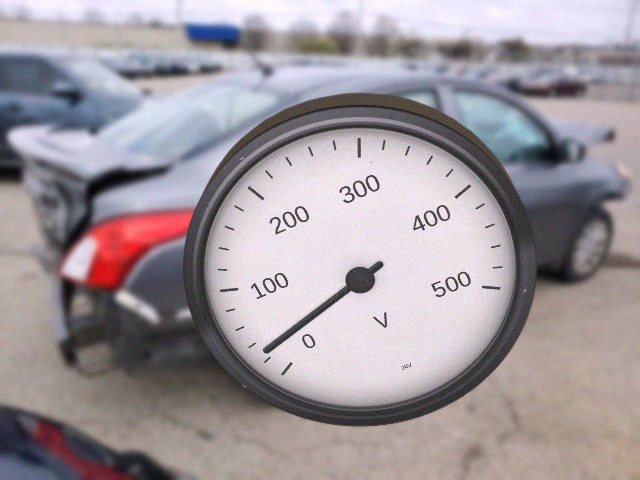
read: 30 V
